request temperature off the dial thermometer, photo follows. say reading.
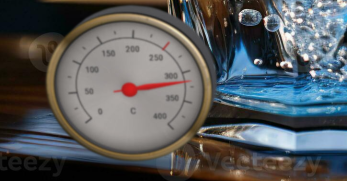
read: 312.5 °C
